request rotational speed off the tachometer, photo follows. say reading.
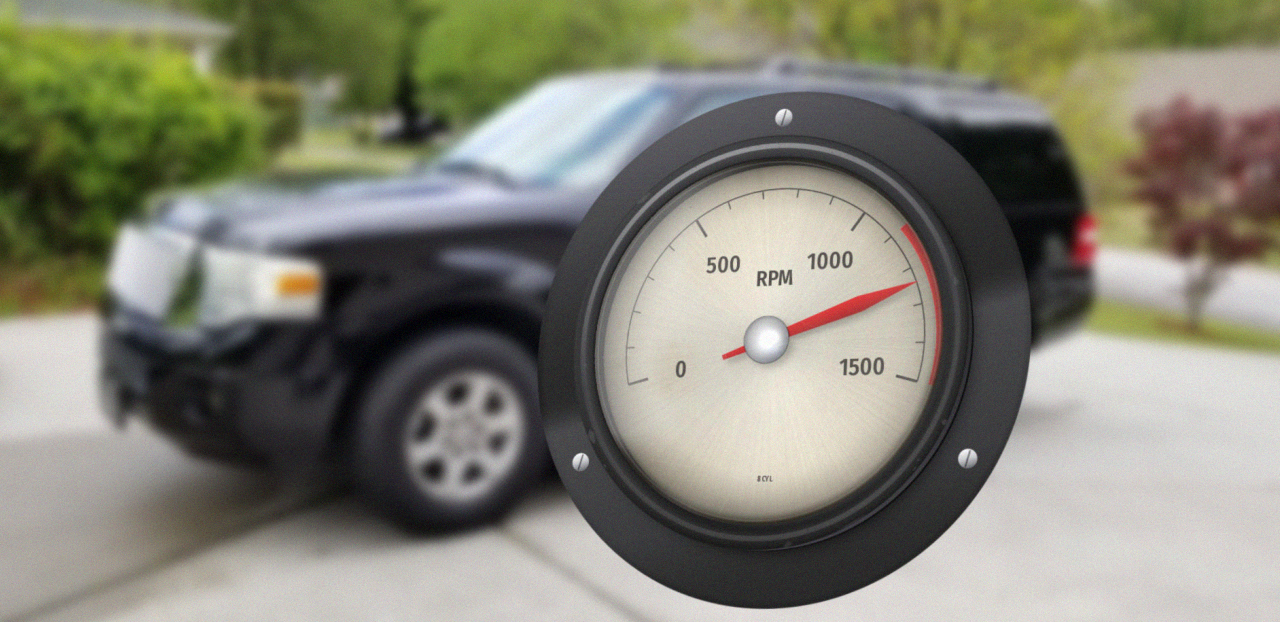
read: 1250 rpm
